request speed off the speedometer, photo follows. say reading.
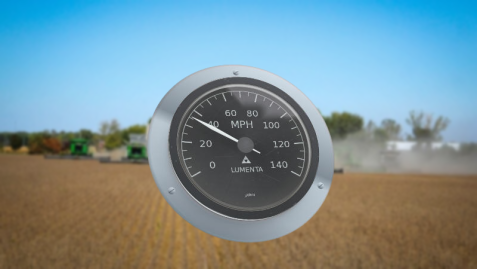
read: 35 mph
